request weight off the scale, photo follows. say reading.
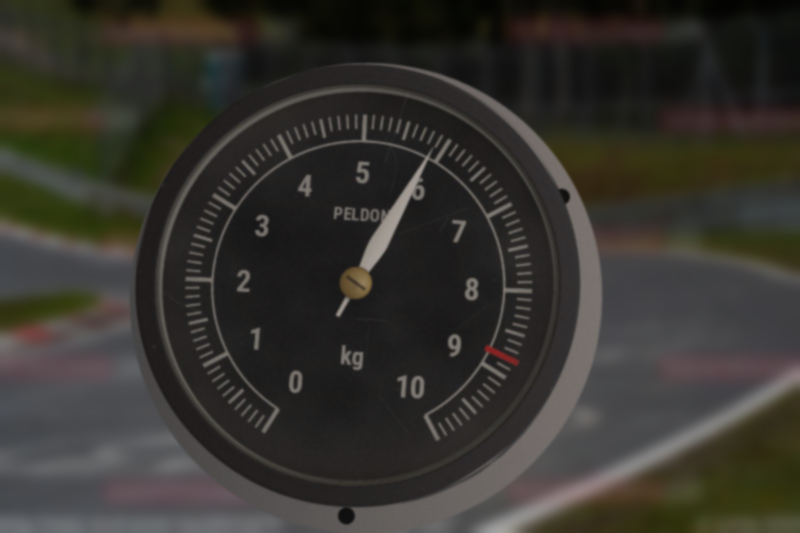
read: 5.9 kg
